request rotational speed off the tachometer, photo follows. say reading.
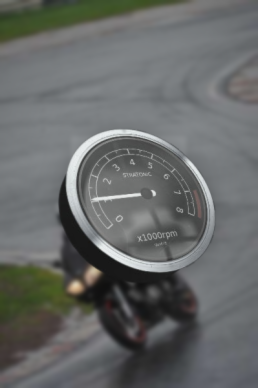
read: 1000 rpm
